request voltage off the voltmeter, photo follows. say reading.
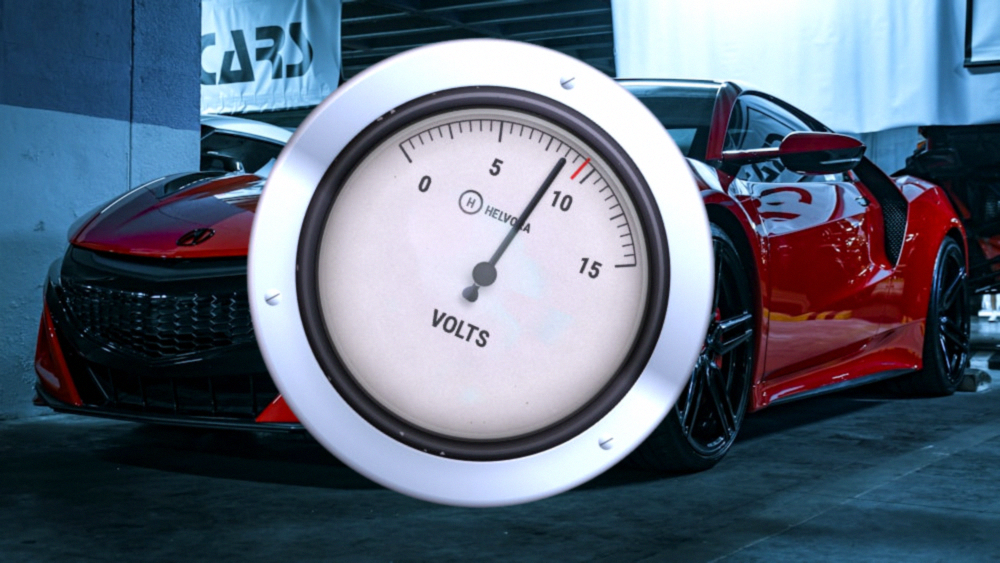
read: 8.5 V
